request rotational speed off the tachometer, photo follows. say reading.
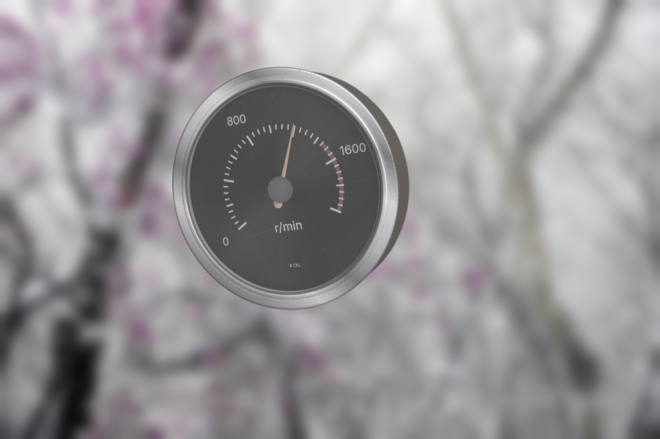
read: 1200 rpm
